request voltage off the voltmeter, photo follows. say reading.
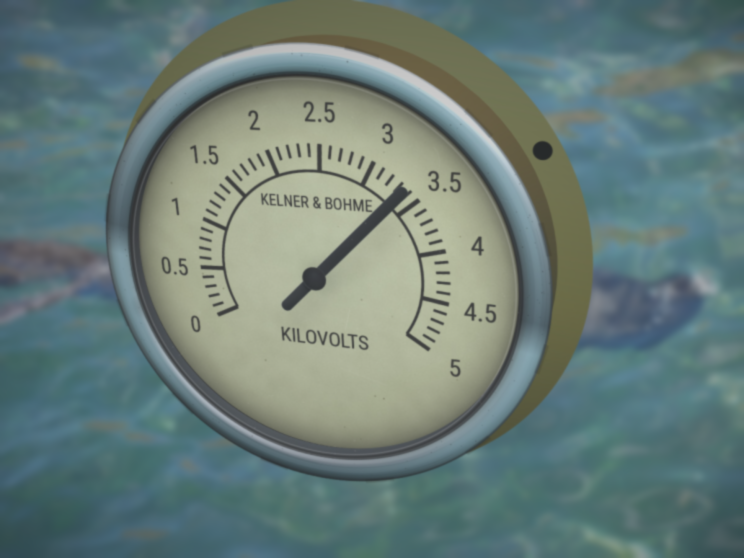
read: 3.35 kV
